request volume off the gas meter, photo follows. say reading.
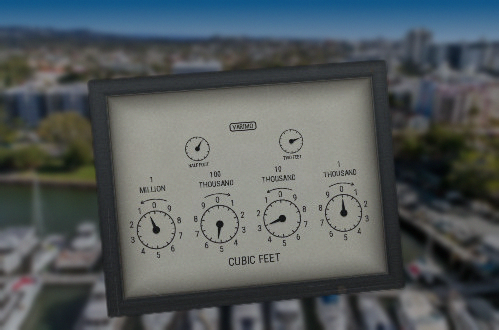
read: 53000 ft³
